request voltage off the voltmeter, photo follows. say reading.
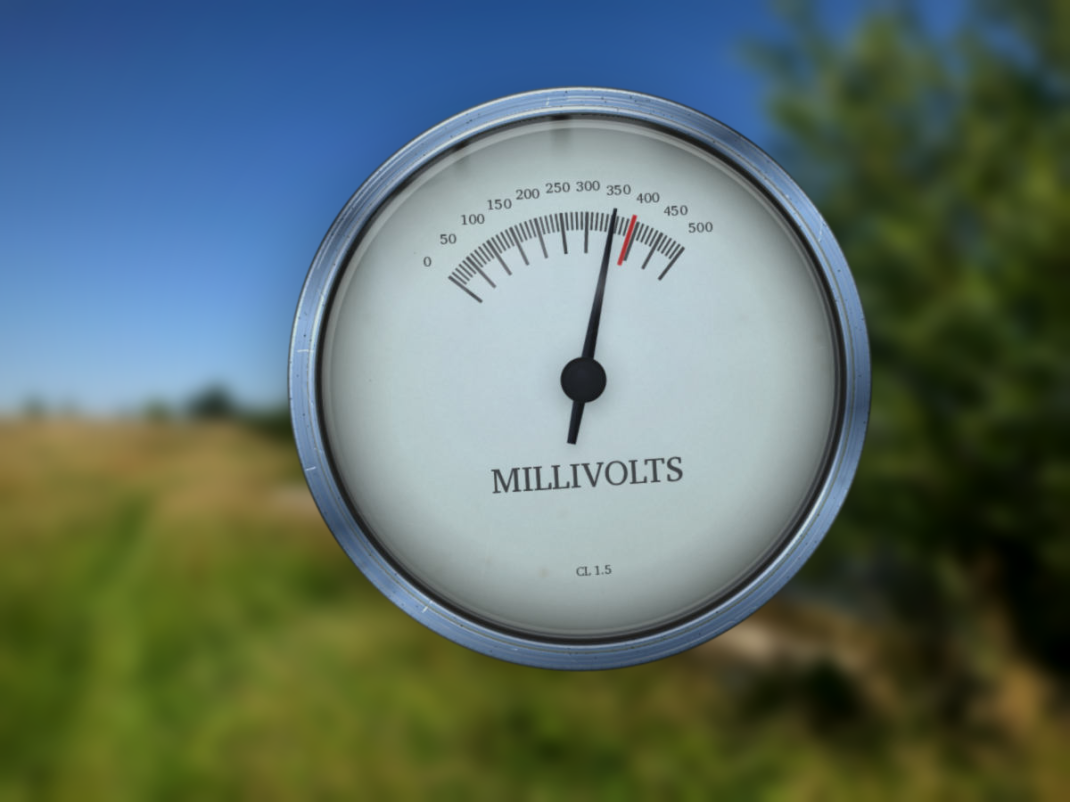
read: 350 mV
